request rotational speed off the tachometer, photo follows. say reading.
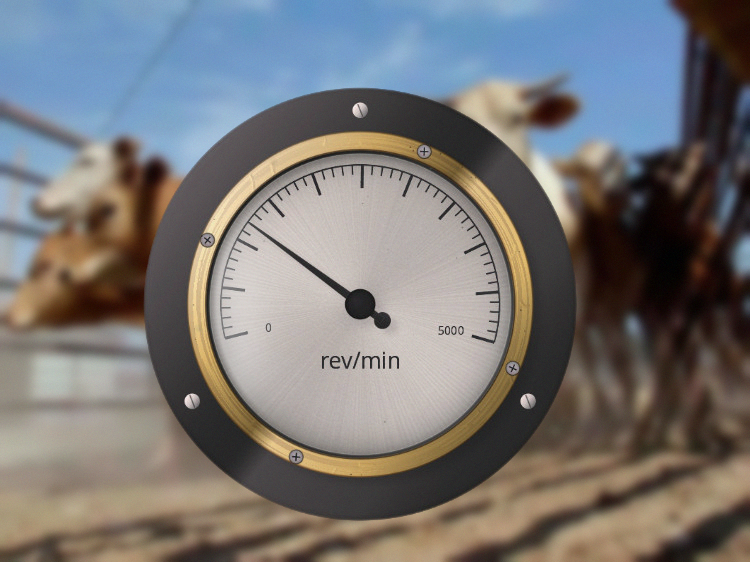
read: 1200 rpm
